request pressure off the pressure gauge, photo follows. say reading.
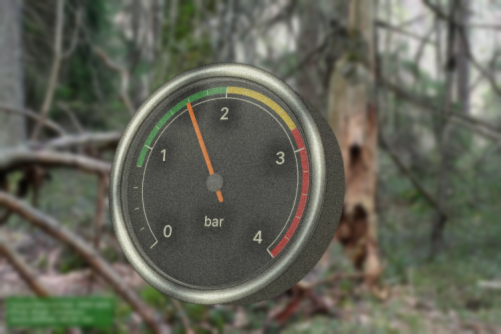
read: 1.6 bar
